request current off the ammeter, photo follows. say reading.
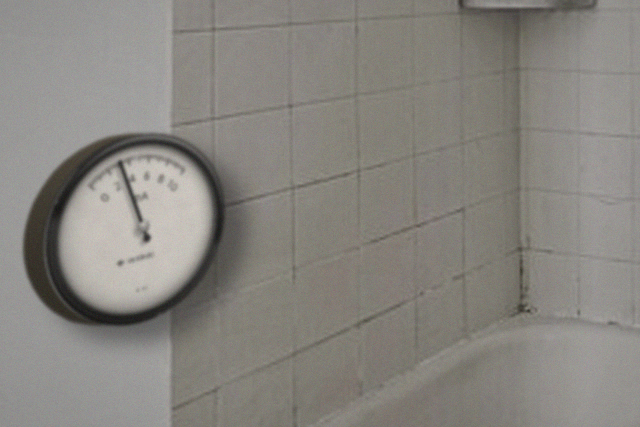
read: 3 mA
